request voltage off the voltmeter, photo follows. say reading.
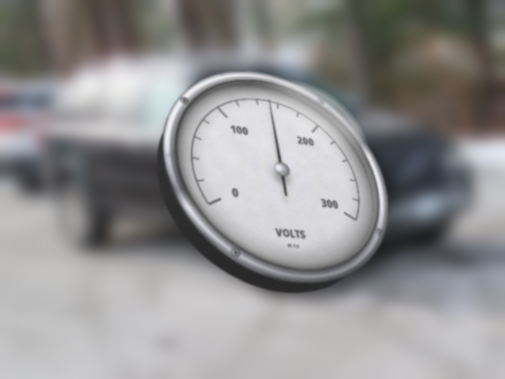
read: 150 V
